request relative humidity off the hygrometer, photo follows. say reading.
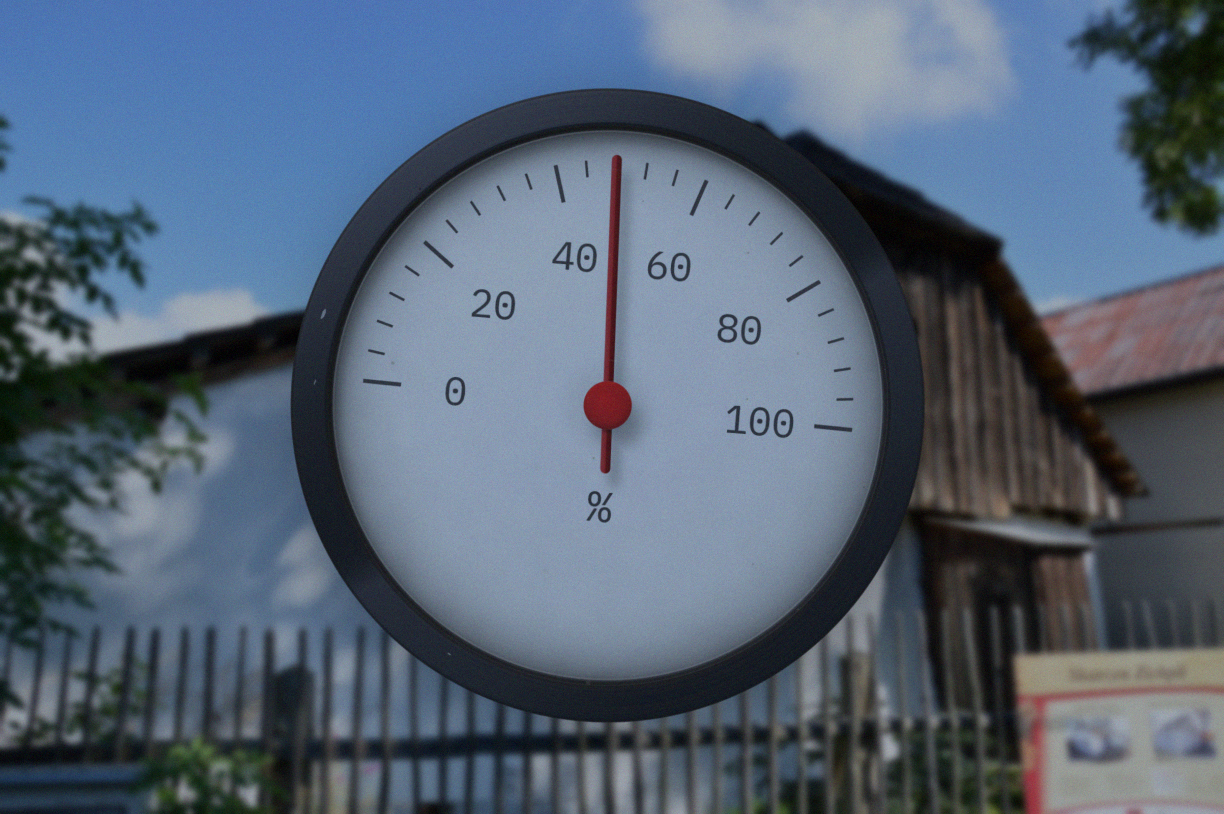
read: 48 %
